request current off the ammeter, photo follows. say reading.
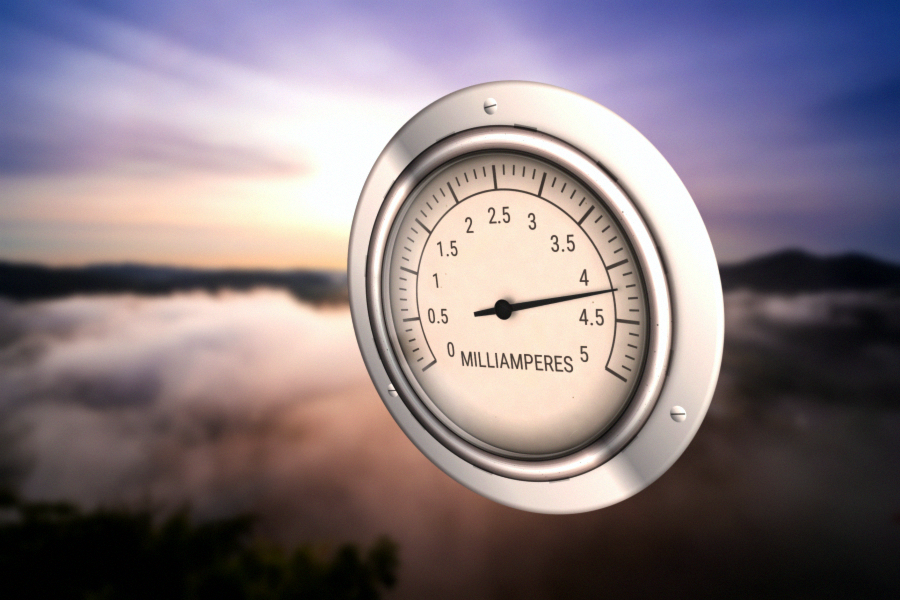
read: 4.2 mA
